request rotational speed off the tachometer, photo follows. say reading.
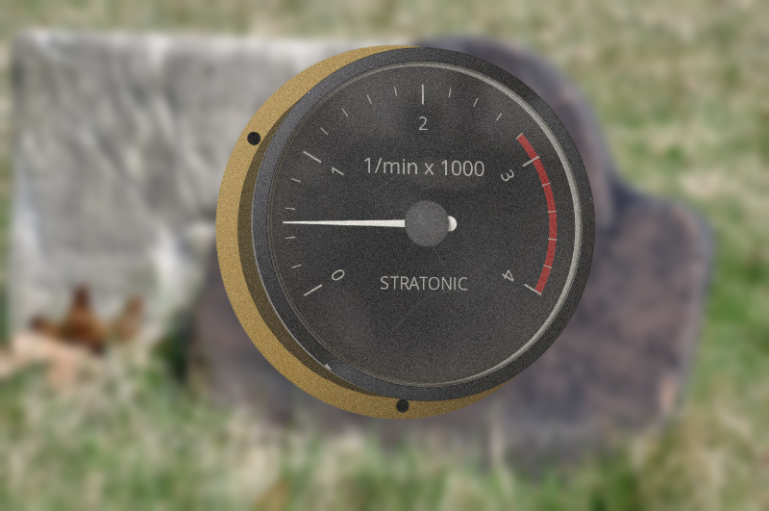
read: 500 rpm
